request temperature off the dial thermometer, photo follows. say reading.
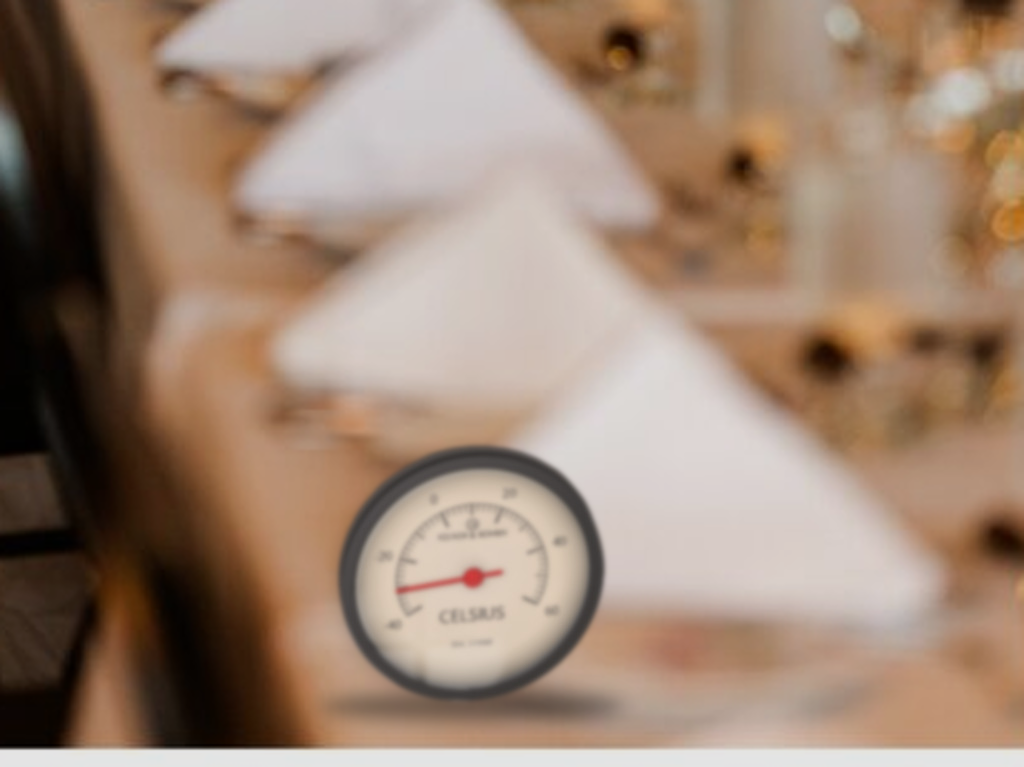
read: -30 °C
